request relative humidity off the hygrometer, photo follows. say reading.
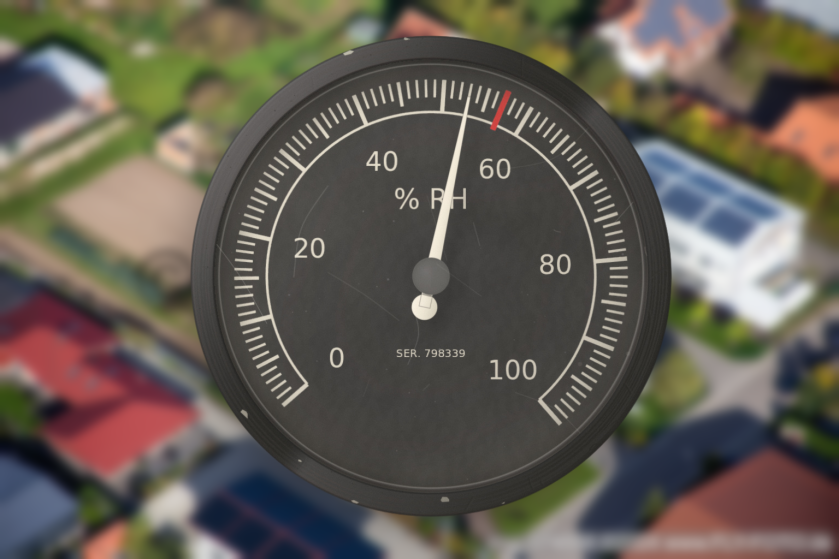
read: 53 %
